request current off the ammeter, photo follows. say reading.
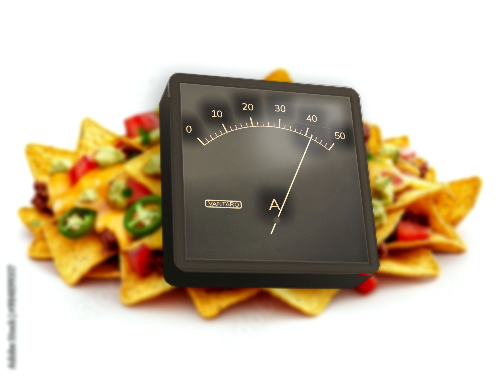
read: 42 A
